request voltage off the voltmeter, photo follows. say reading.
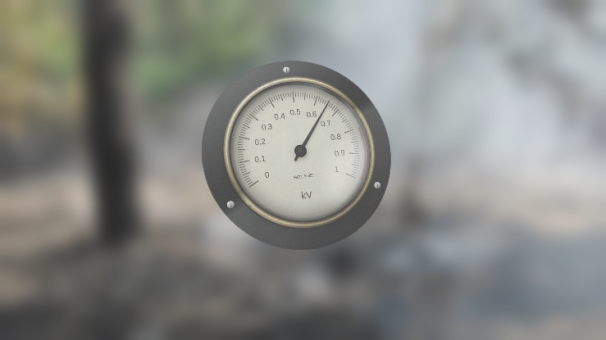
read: 0.65 kV
